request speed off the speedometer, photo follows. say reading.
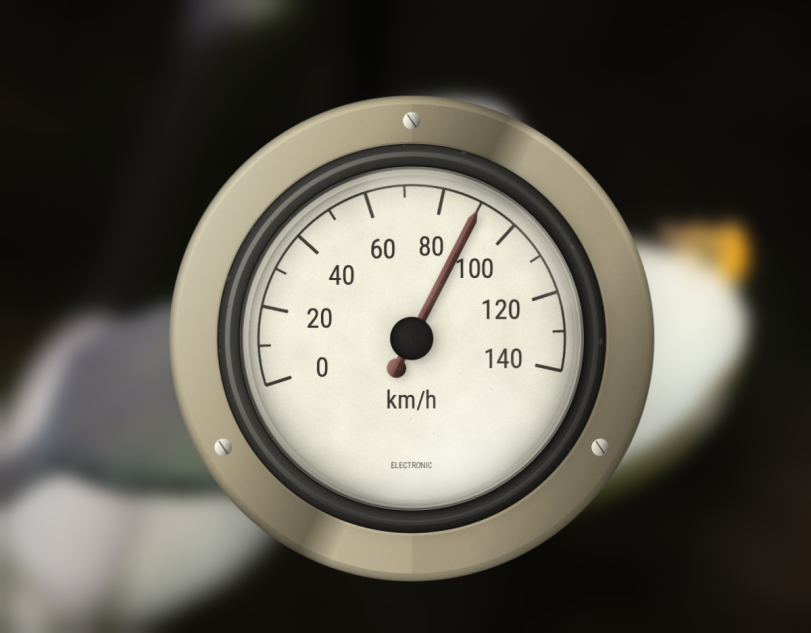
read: 90 km/h
